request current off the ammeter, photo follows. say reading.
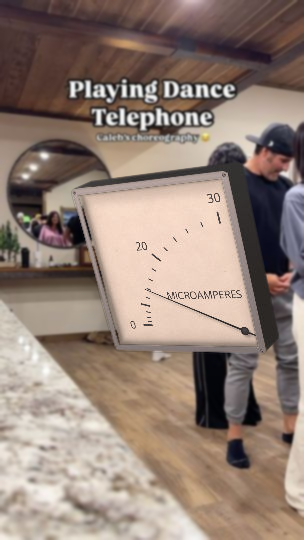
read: 14 µA
